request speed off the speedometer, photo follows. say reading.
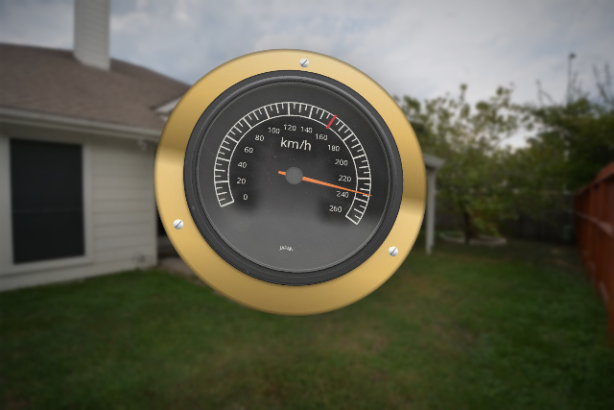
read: 235 km/h
